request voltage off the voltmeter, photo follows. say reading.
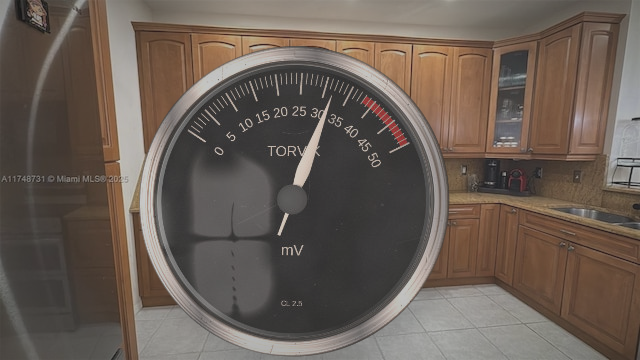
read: 32 mV
